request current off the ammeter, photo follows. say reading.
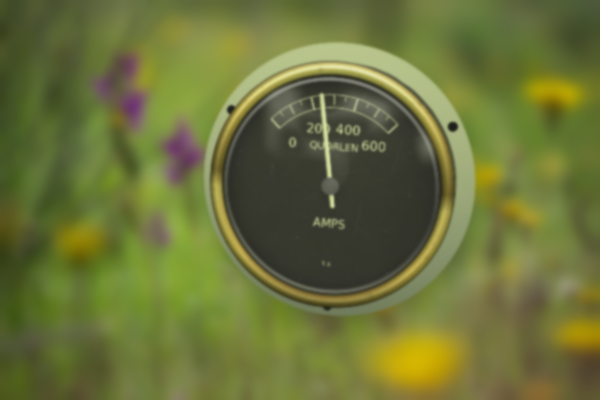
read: 250 A
